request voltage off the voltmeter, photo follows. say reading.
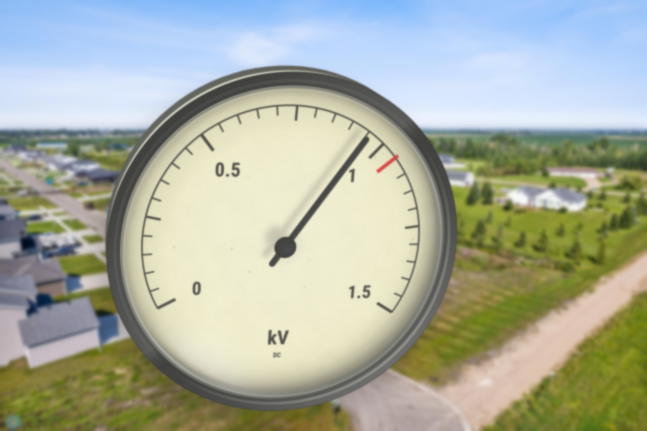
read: 0.95 kV
